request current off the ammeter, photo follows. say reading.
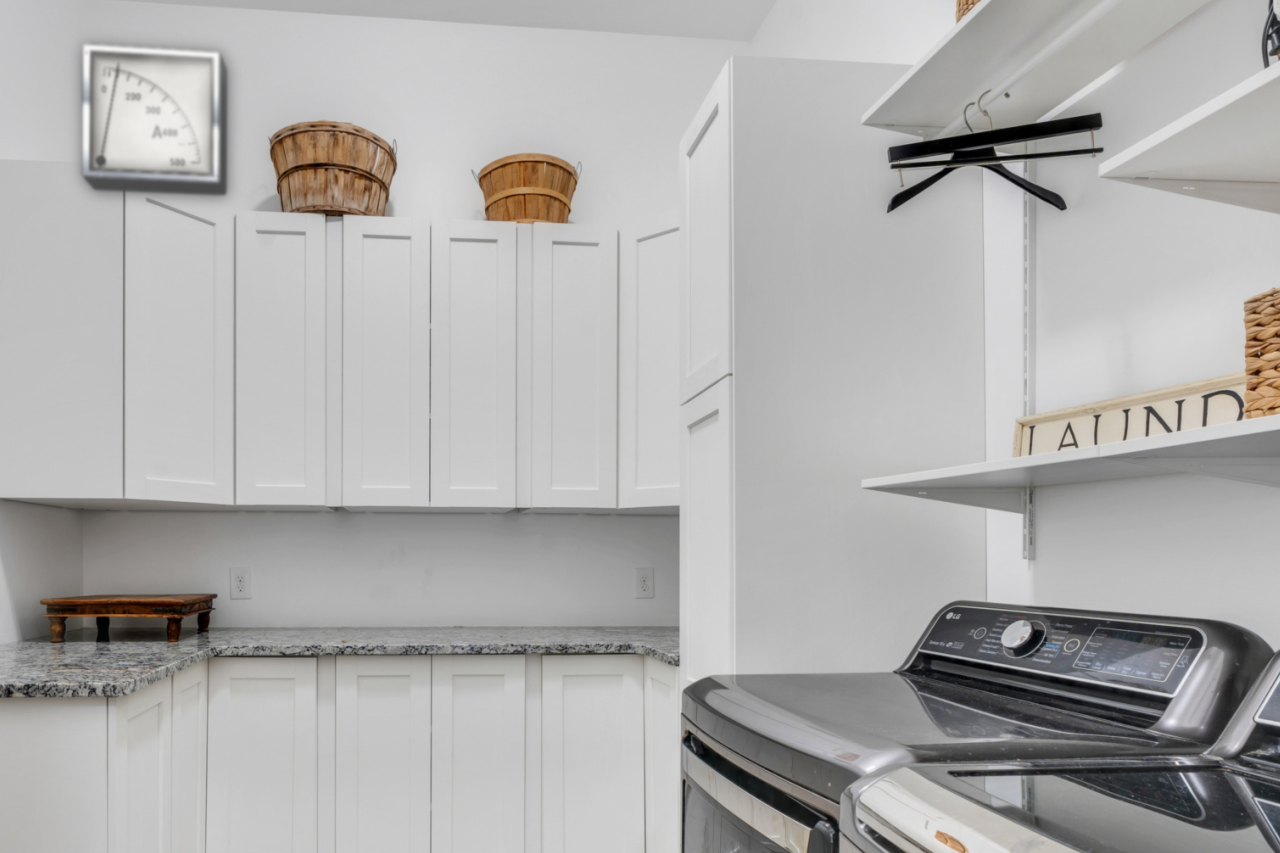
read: 100 A
